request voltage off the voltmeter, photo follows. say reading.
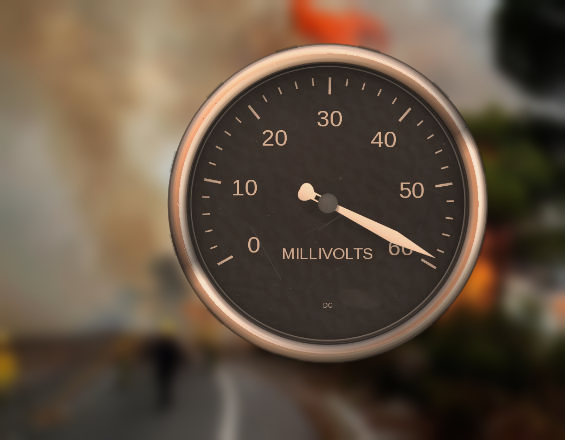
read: 59 mV
